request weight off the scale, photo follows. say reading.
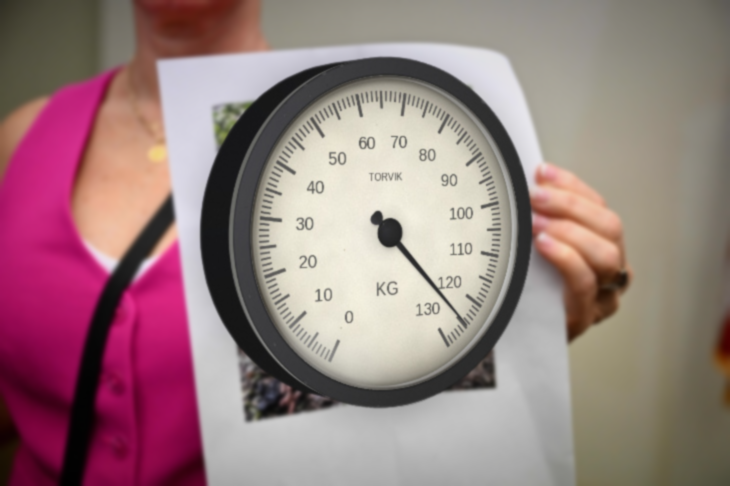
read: 125 kg
